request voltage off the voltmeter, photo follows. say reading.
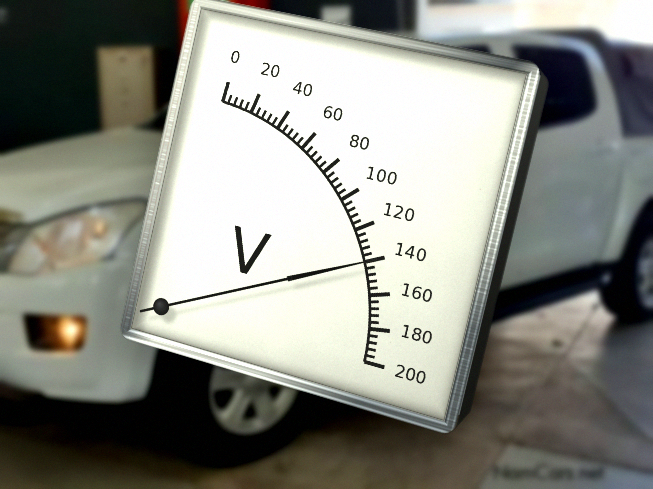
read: 140 V
